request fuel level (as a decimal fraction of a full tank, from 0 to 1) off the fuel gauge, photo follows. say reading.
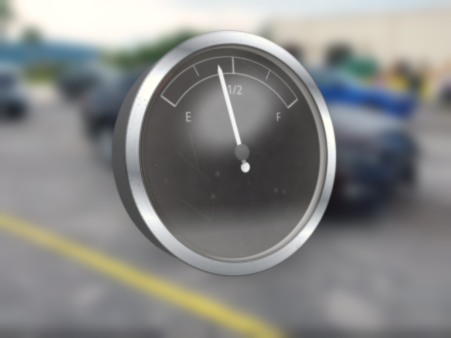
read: 0.375
